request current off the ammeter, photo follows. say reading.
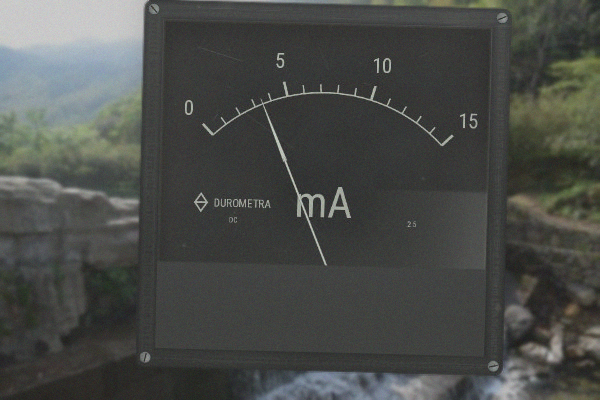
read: 3.5 mA
